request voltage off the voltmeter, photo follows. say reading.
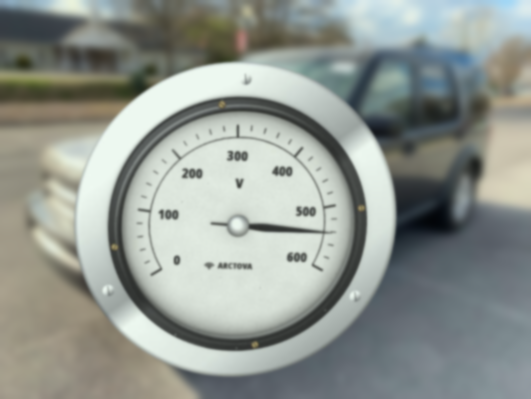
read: 540 V
